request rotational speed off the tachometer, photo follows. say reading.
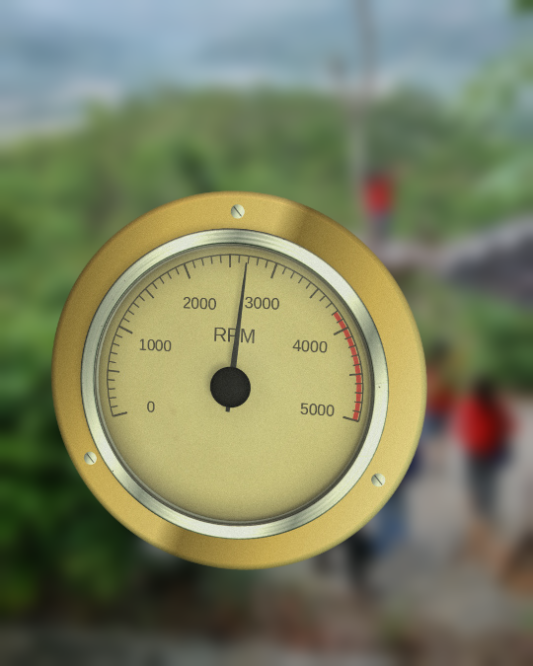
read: 2700 rpm
